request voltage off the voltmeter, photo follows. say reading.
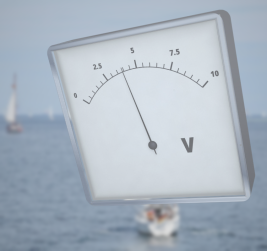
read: 4 V
